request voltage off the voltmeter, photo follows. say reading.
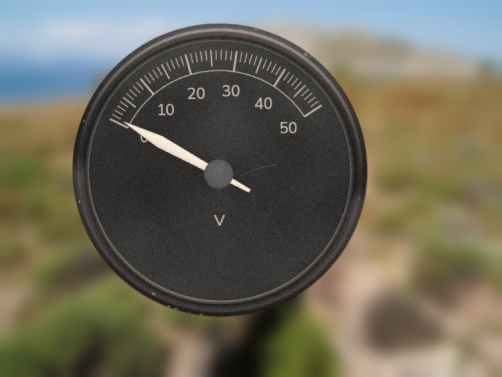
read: 1 V
